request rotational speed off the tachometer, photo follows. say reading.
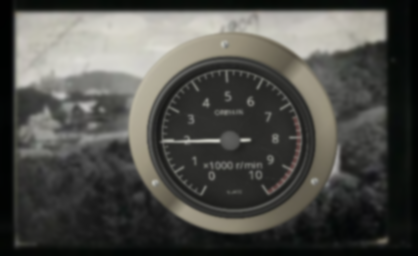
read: 2000 rpm
